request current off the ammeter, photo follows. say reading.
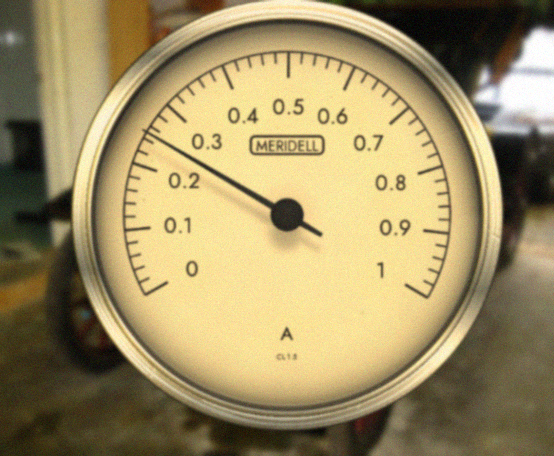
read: 0.25 A
